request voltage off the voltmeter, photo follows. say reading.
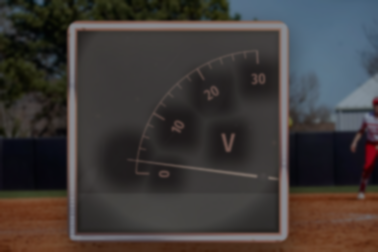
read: 2 V
